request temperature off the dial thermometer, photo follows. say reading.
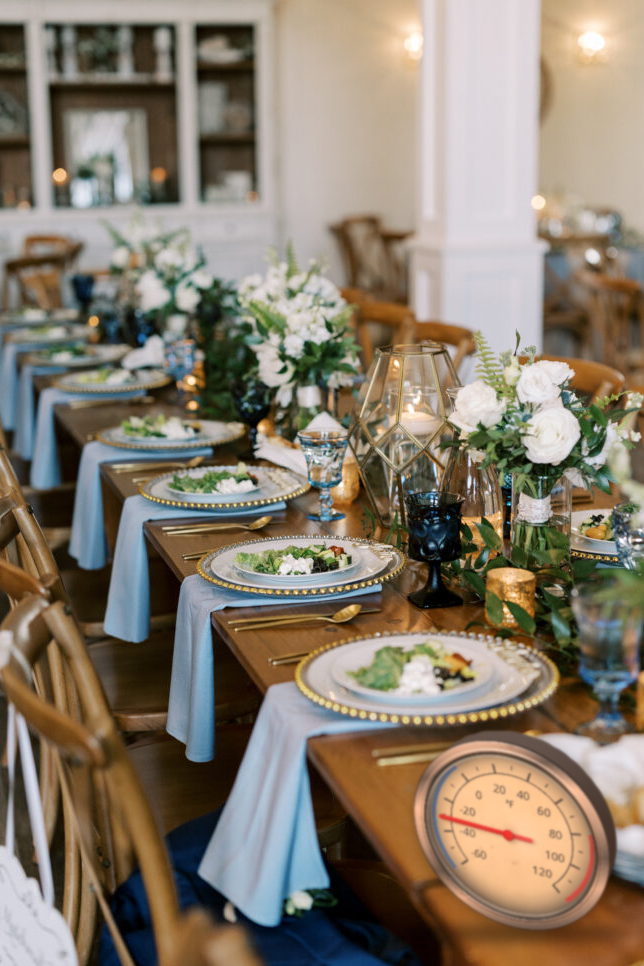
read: -30 °F
